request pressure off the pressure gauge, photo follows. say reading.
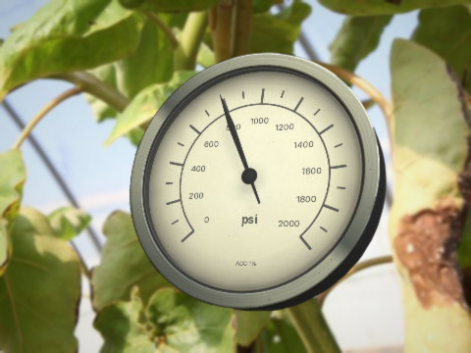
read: 800 psi
